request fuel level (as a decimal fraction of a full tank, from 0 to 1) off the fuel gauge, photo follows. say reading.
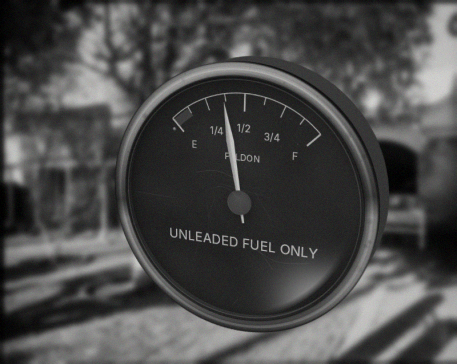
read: 0.375
